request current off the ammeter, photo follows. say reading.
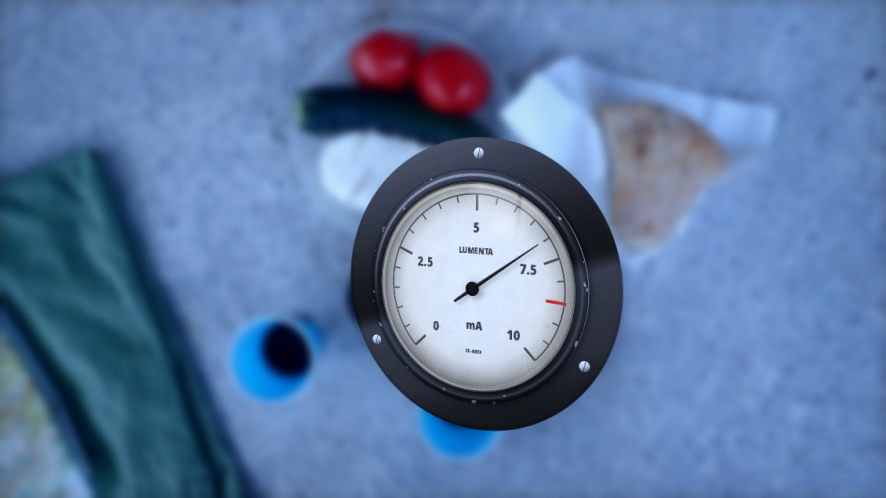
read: 7 mA
